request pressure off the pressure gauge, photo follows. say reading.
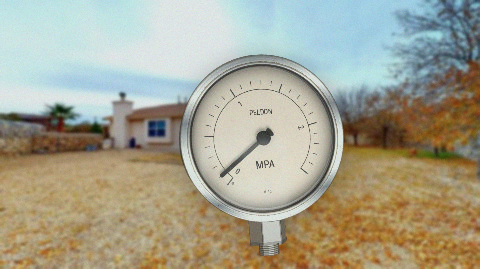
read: 0.1 MPa
